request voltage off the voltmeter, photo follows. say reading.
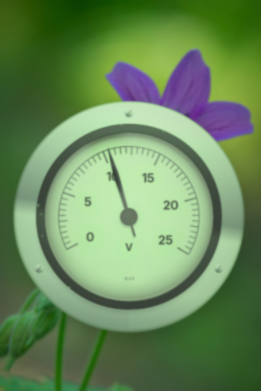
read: 10.5 V
